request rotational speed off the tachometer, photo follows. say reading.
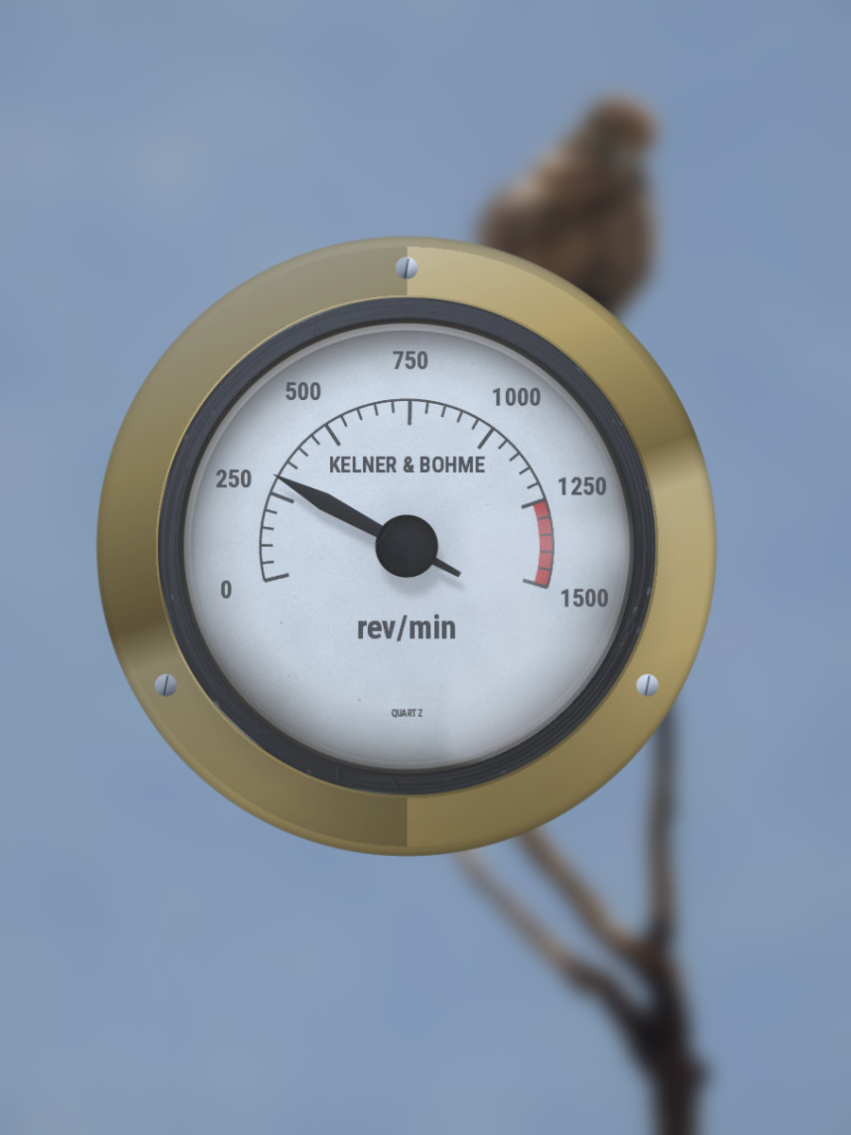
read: 300 rpm
